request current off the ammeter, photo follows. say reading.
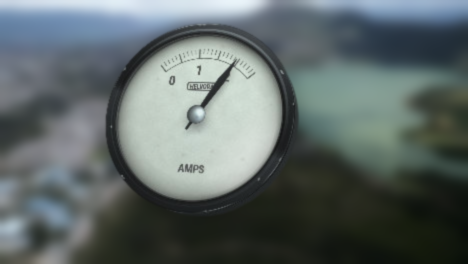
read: 2 A
